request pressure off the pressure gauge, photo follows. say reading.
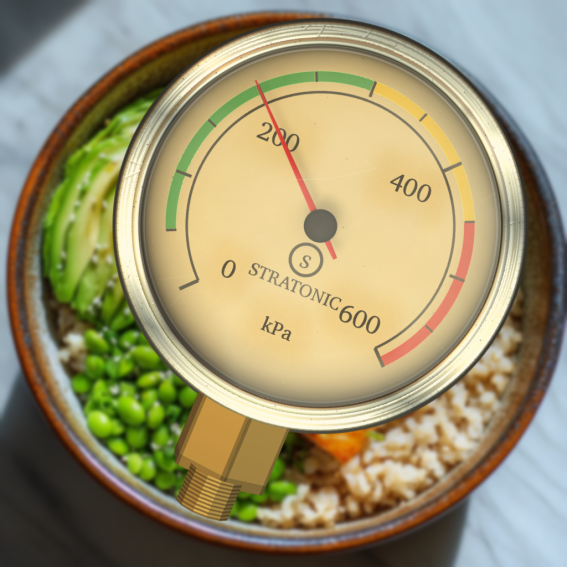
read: 200 kPa
